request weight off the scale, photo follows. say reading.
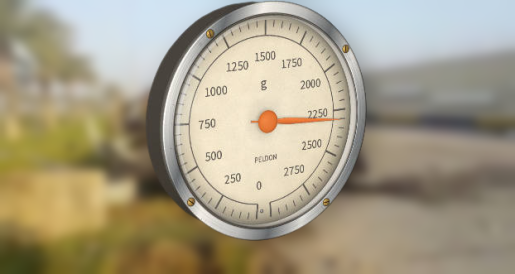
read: 2300 g
